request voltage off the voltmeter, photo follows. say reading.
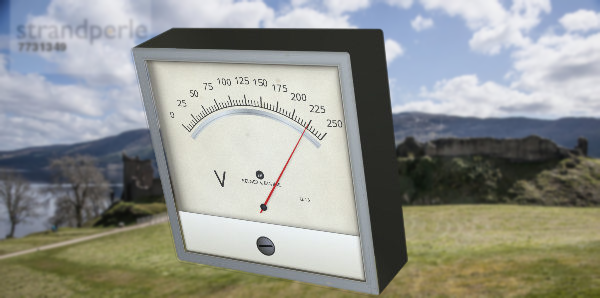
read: 225 V
